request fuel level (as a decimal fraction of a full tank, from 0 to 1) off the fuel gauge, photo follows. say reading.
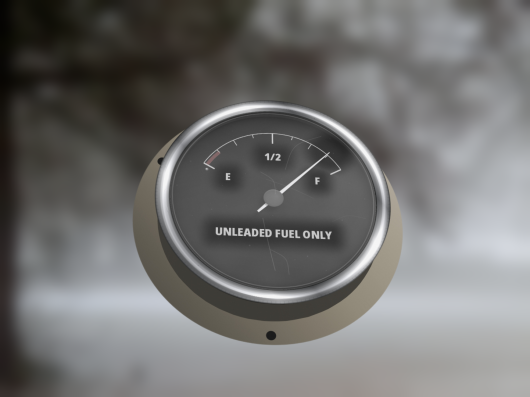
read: 0.875
